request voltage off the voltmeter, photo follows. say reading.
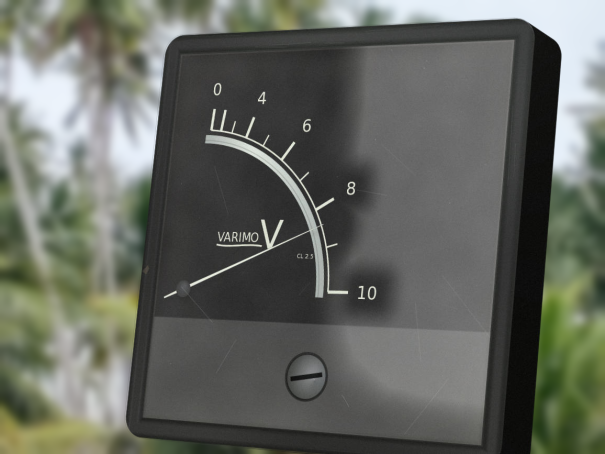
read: 8.5 V
